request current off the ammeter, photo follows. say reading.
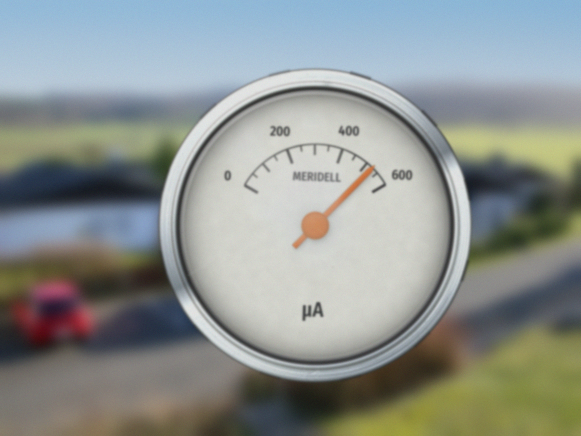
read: 525 µA
